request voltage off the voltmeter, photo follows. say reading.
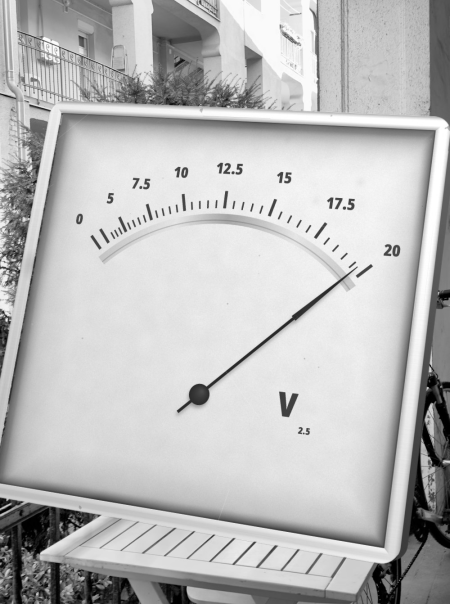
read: 19.75 V
